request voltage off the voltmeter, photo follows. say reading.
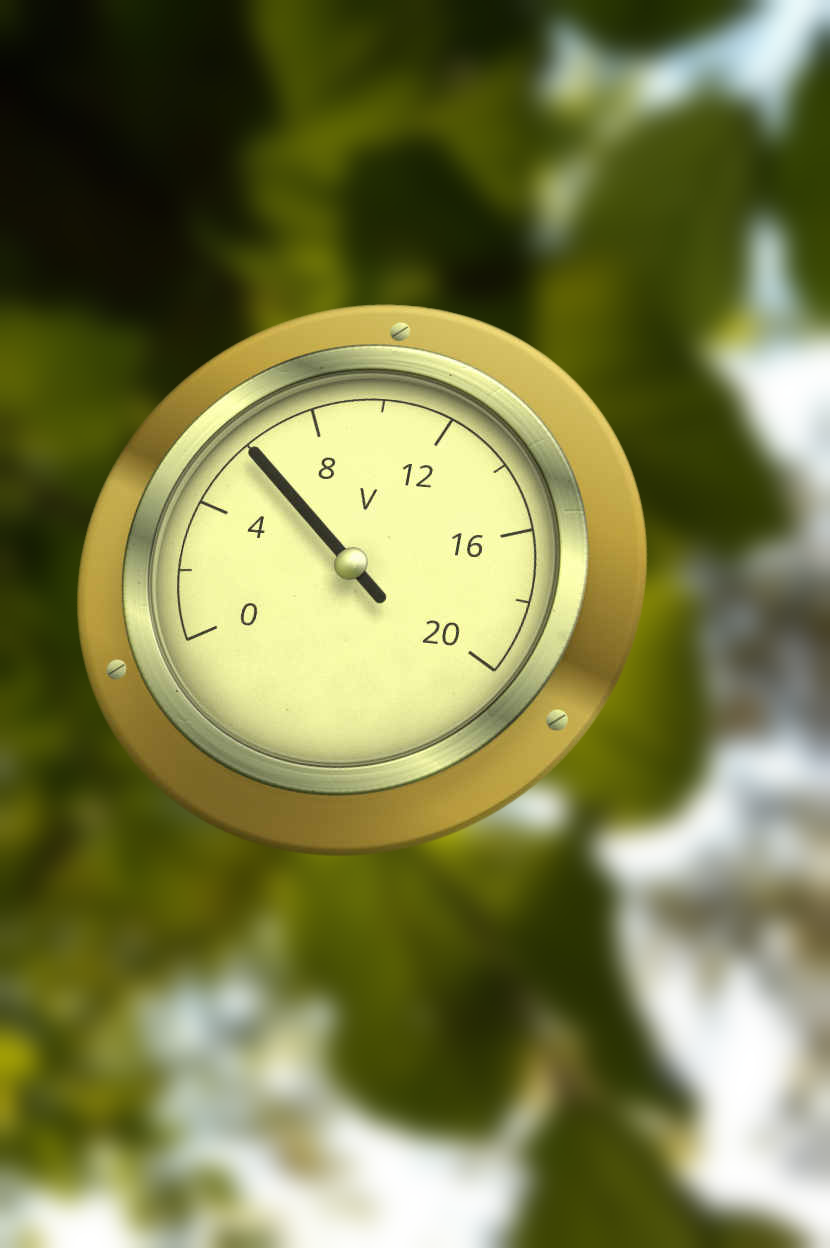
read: 6 V
